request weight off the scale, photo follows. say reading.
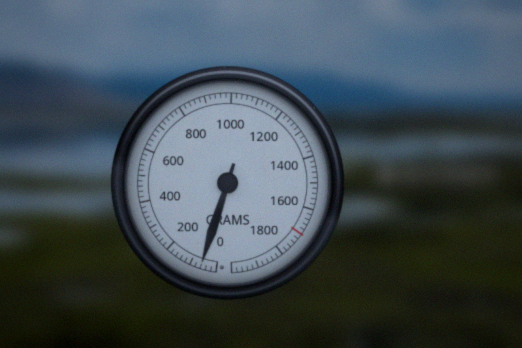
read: 60 g
